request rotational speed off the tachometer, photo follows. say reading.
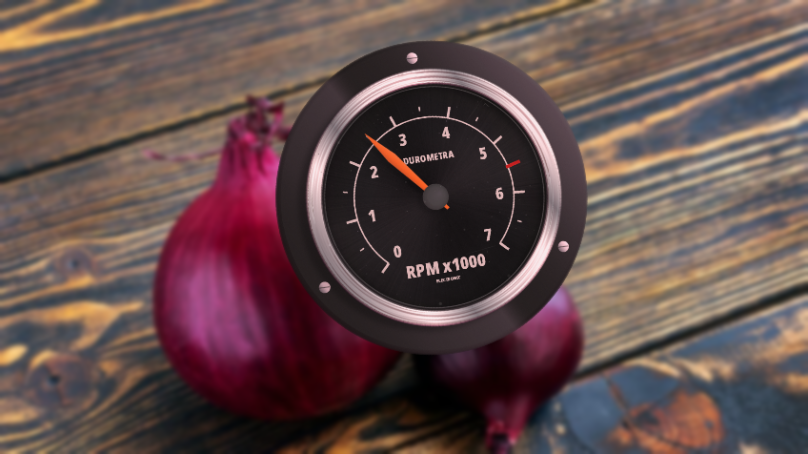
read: 2500 rpm
